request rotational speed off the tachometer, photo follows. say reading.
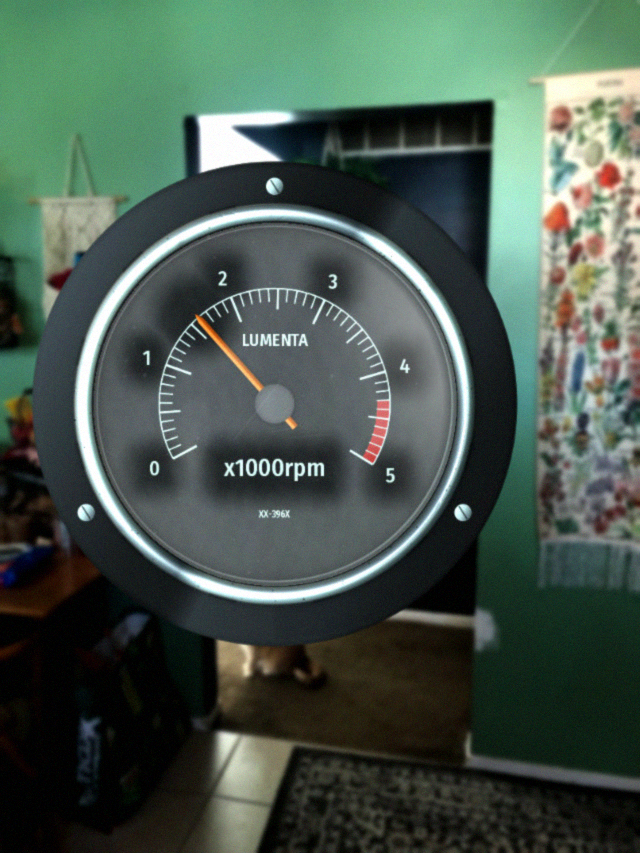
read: 1600 rpm
